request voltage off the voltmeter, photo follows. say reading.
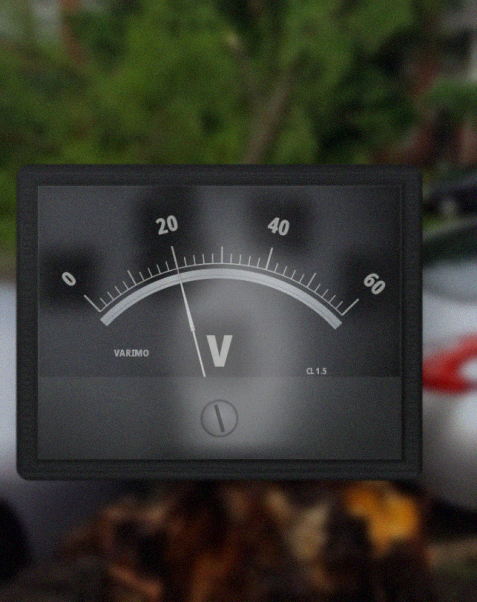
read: 20 V
